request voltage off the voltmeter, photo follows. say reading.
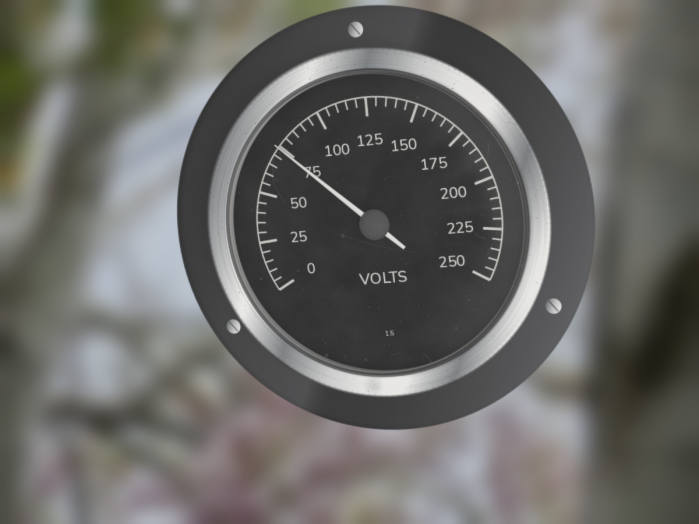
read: 75 V
